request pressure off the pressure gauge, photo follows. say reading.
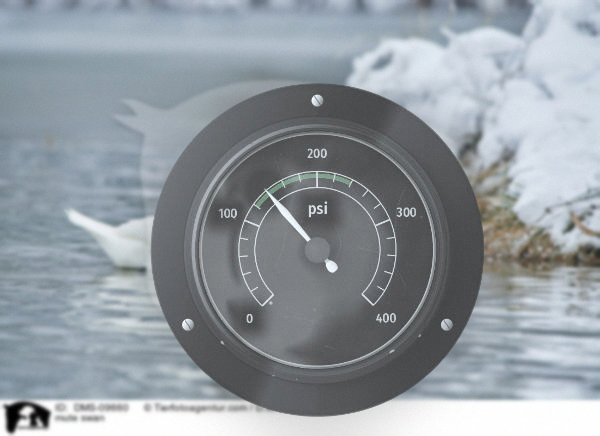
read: 140 psi
